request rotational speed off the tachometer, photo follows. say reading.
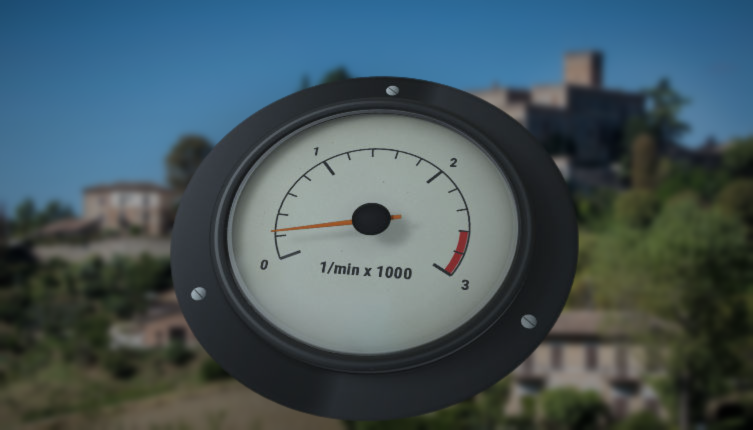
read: 200 rpm
